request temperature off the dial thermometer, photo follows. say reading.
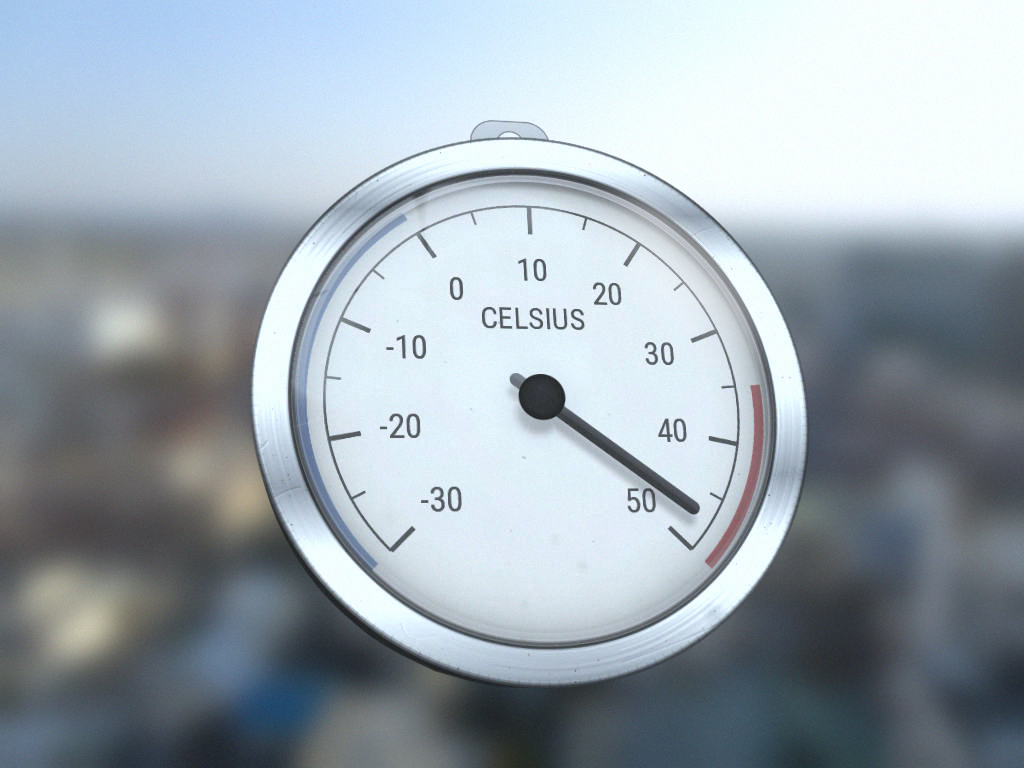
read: 47.5 °C
